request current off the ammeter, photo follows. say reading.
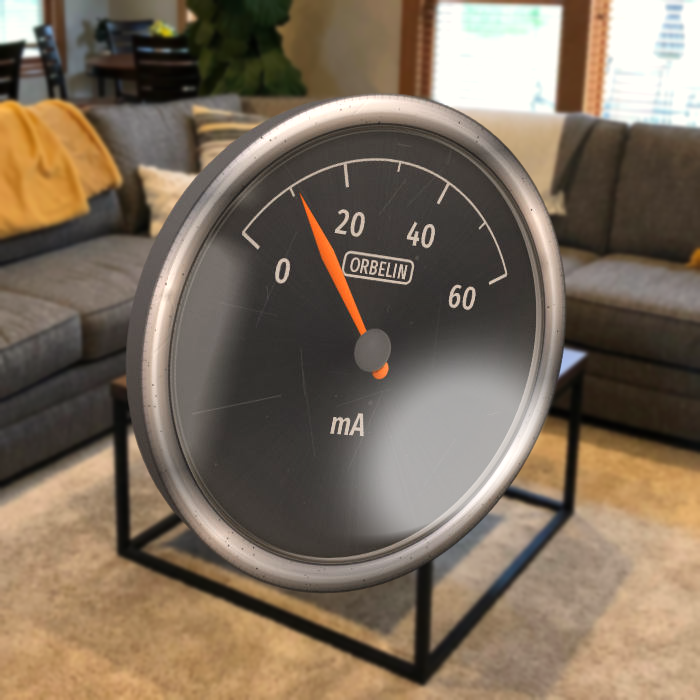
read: 10 mA
